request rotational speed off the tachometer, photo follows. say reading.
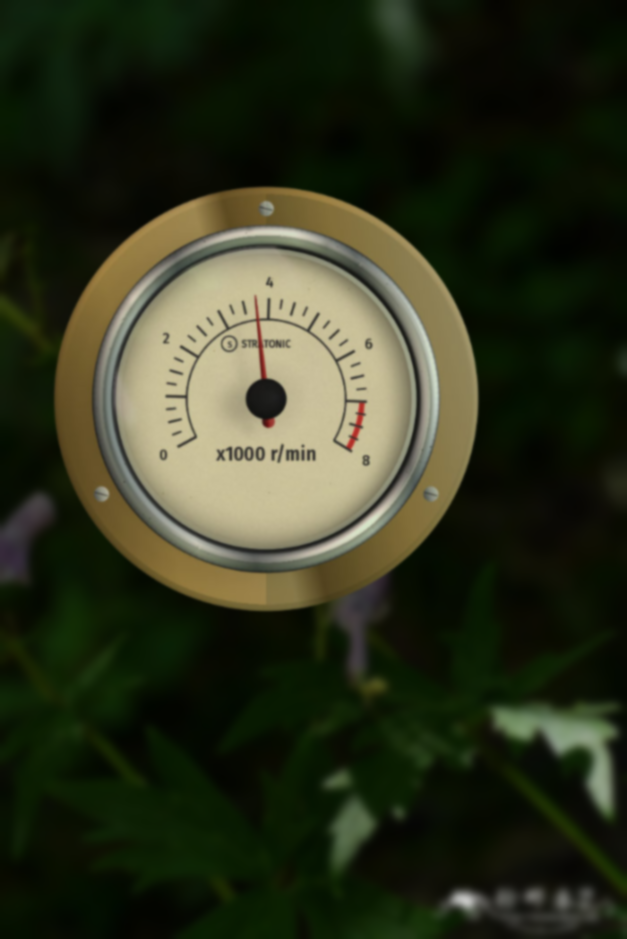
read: 3750 rpm
